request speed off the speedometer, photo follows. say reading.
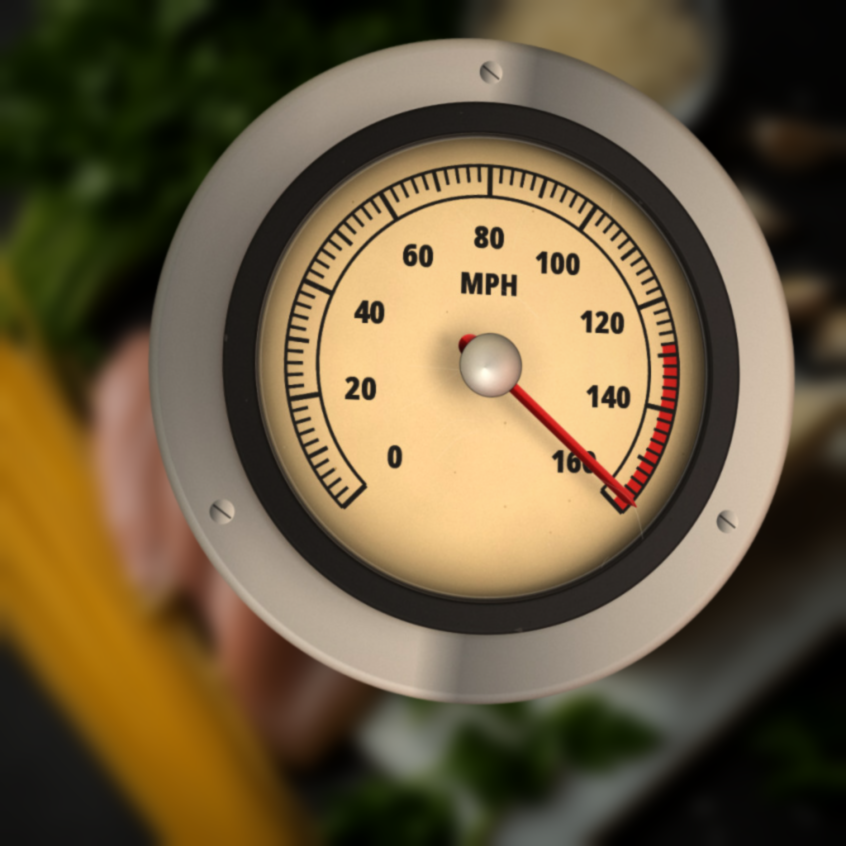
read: 158 mph
